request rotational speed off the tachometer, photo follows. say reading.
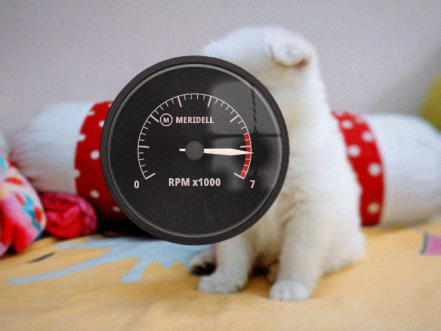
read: 6200 rpm
